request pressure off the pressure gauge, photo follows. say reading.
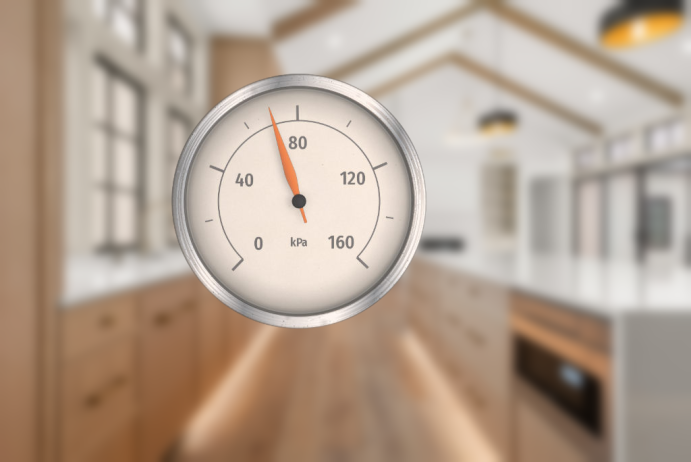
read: 70 kPa
